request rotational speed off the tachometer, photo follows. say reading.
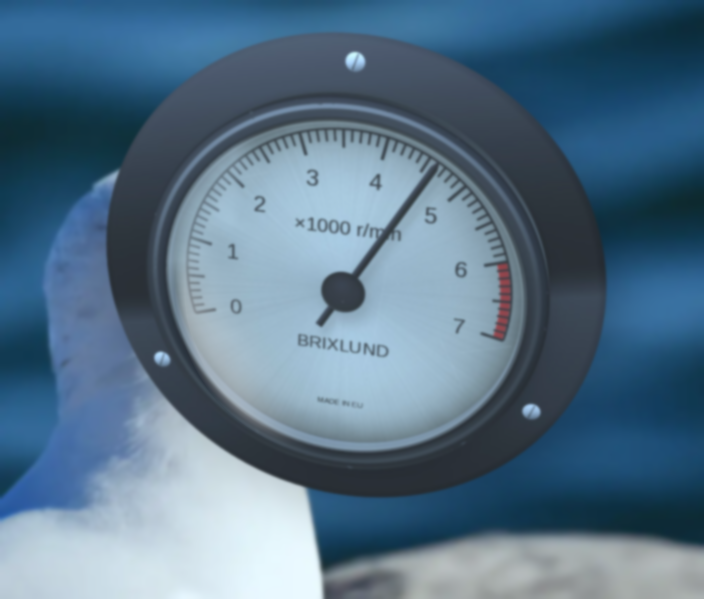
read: 4600 rpm
